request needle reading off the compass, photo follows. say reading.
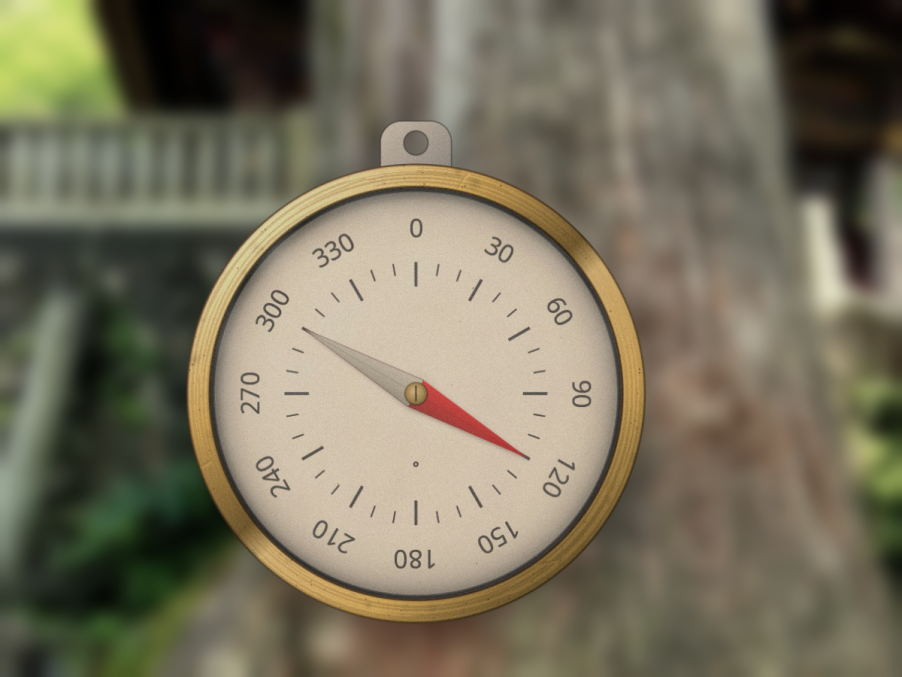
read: 120 °
